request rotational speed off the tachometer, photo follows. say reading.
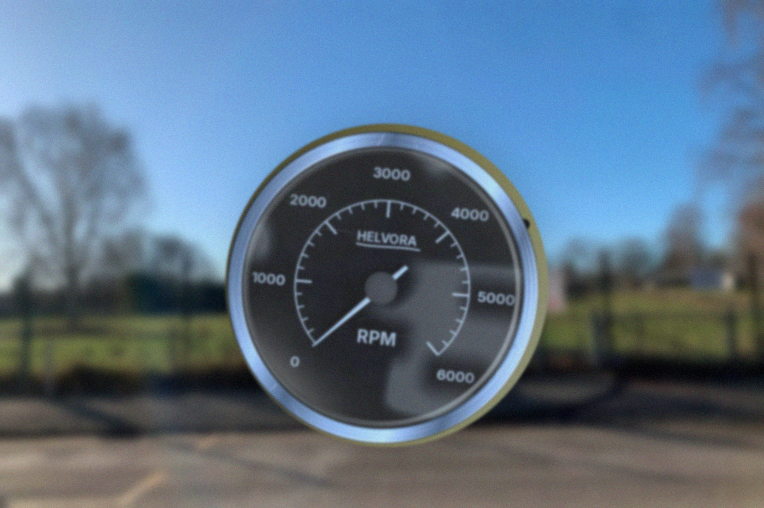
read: 0 rpm
